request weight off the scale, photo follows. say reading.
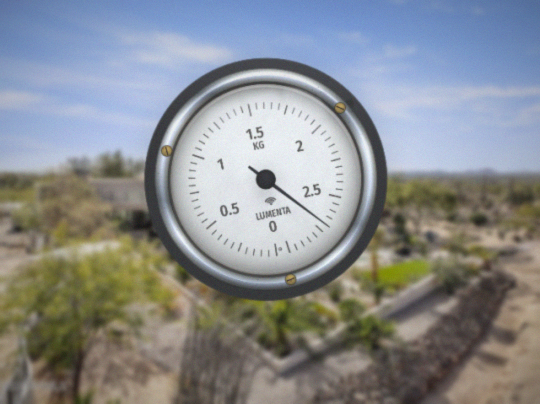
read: 2.7 kg
